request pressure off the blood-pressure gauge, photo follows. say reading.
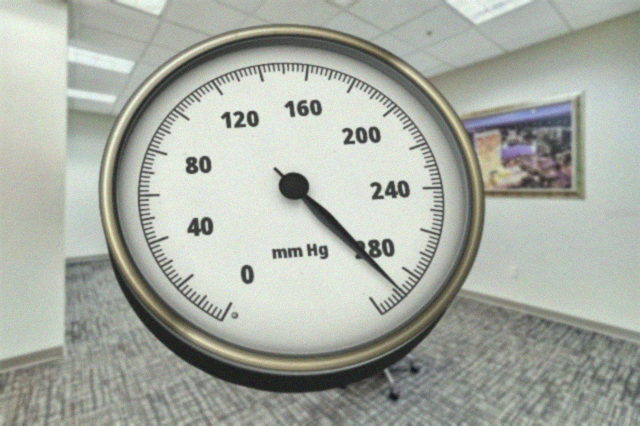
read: 290 mmHg
